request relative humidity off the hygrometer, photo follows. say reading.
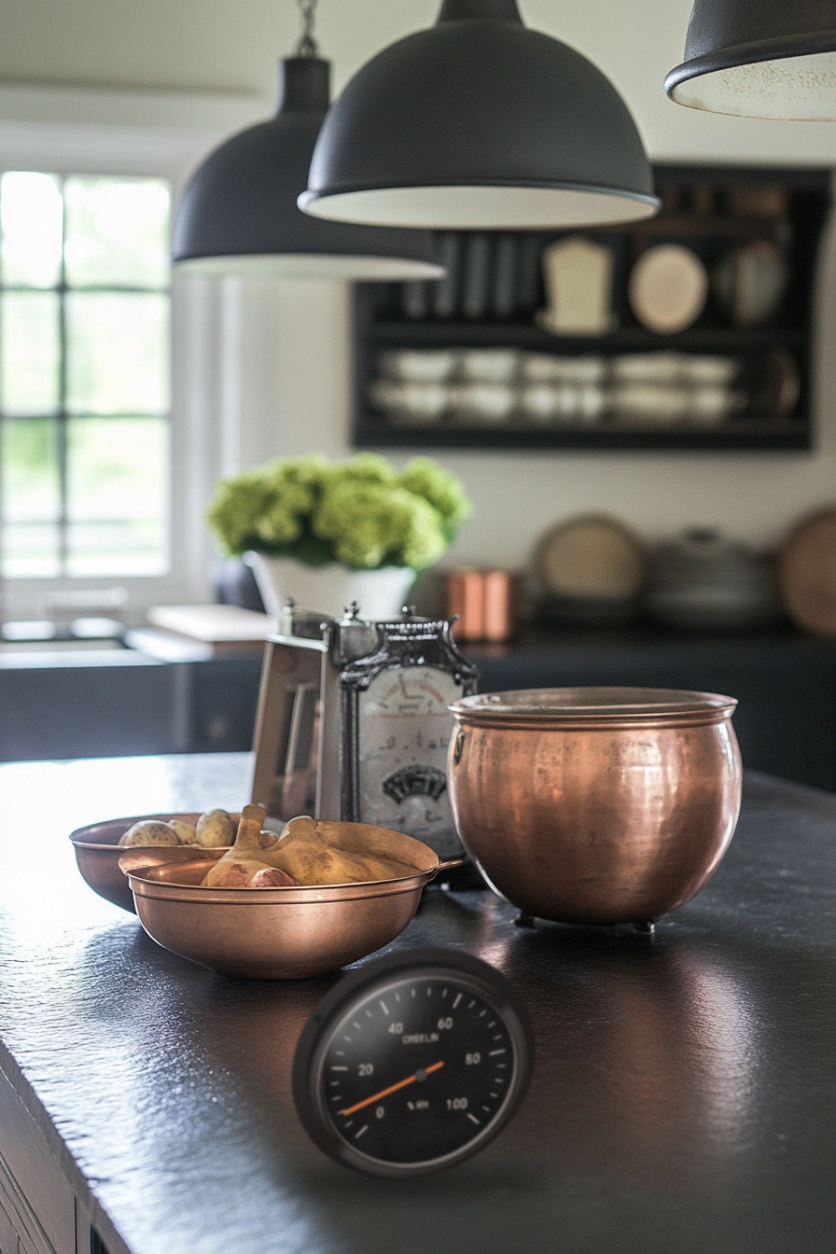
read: 8 %
